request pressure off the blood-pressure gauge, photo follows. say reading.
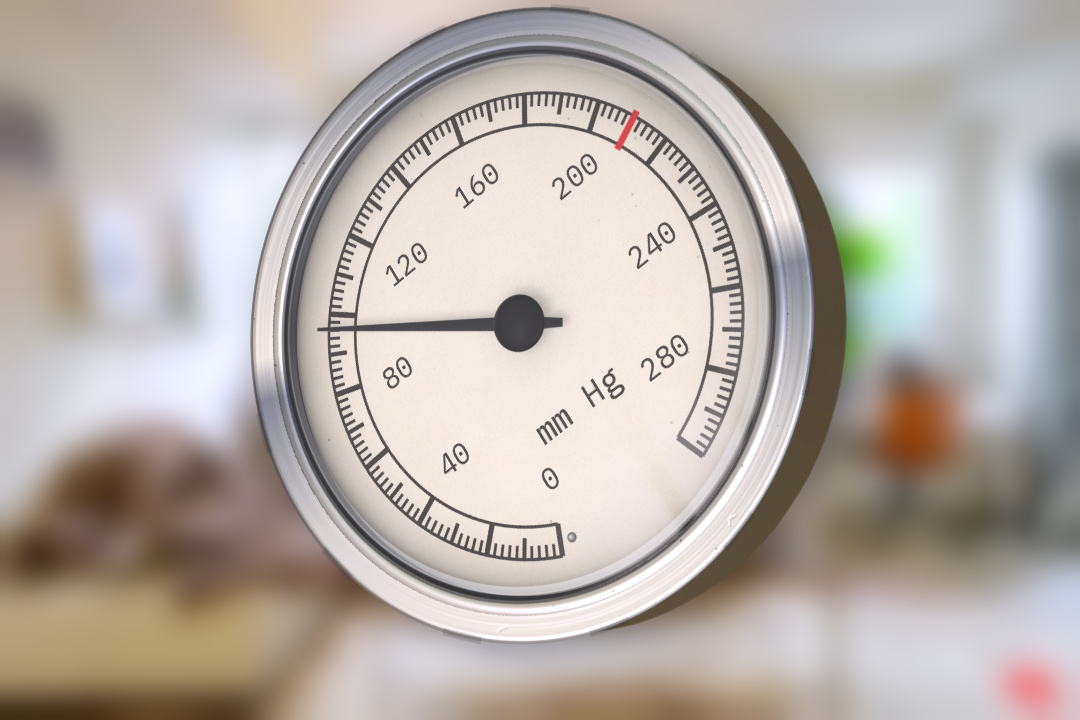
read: 96 mmHg
